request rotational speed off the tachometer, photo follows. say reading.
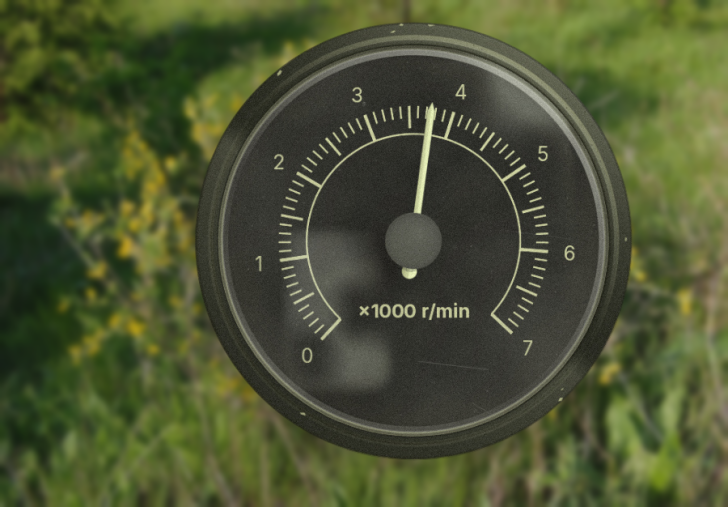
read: 3750 rpm
